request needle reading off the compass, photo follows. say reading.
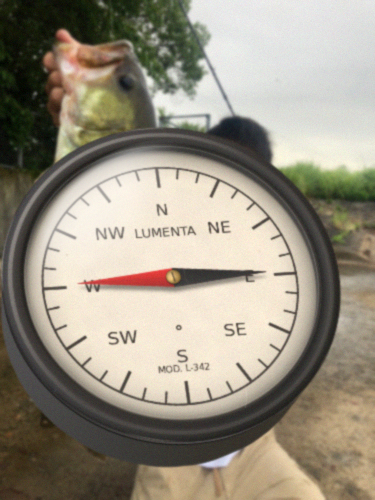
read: 270 °
